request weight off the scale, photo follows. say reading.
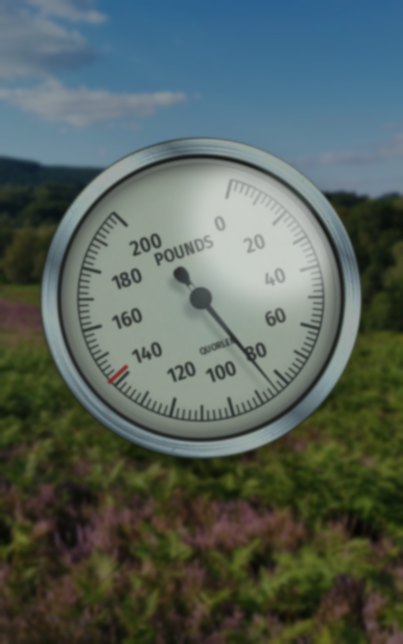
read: 84 lb
